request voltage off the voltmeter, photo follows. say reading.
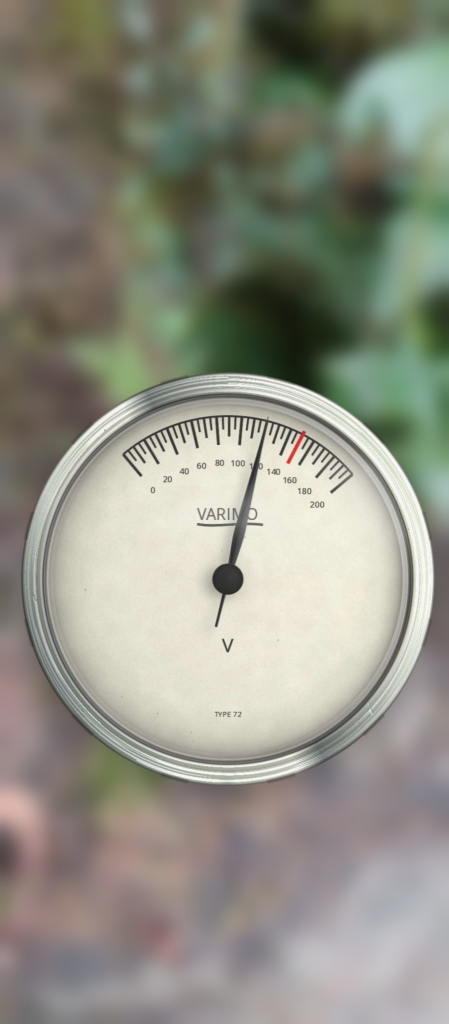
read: 120 V
